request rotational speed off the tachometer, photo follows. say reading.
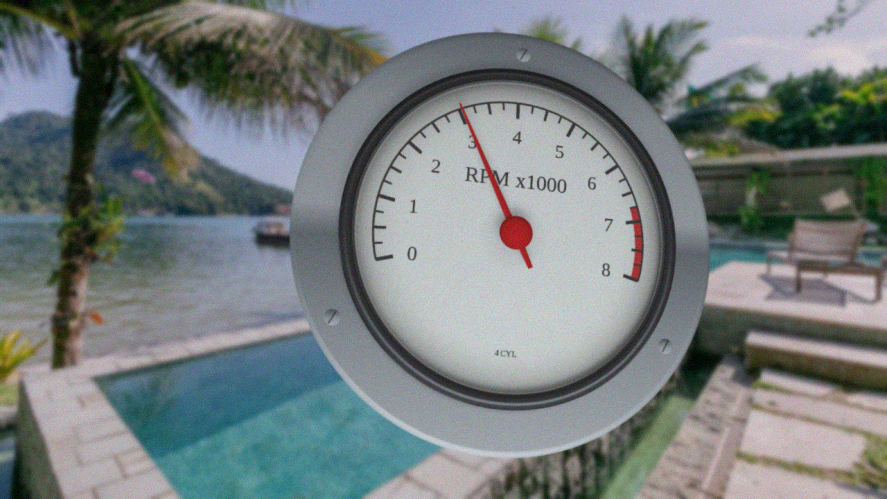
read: 3000 rpm
